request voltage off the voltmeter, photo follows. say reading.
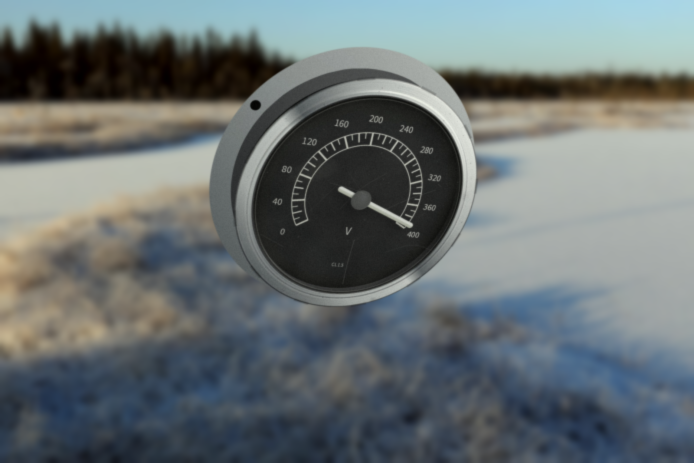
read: 390 V
